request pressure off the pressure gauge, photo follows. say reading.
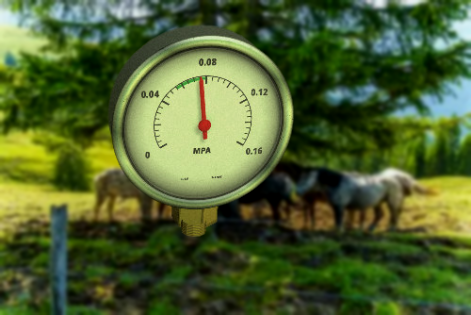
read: 0.075 MPa
